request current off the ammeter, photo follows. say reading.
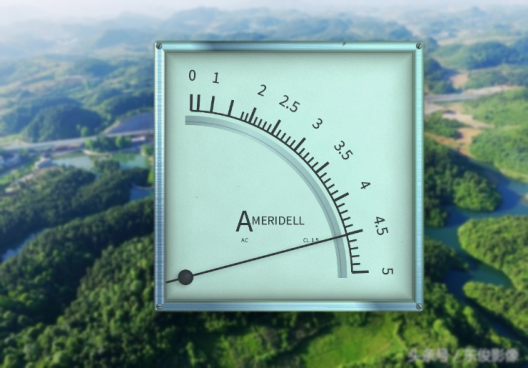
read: 4.5 A
